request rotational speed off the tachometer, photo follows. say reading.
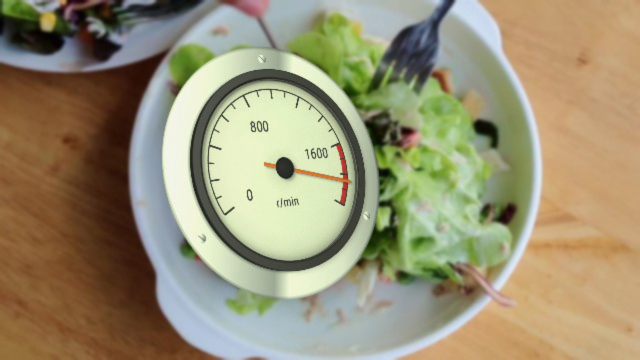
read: 1850 rpm
